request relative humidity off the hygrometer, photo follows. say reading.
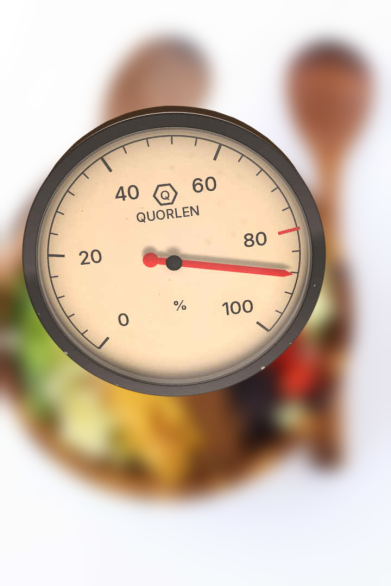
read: 88 %
